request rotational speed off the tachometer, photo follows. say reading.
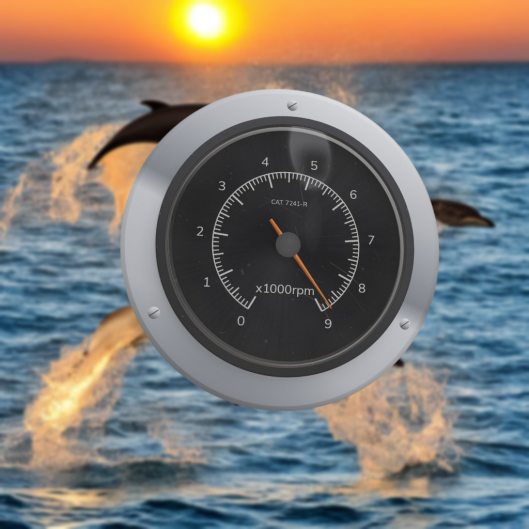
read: 8800 rpm
